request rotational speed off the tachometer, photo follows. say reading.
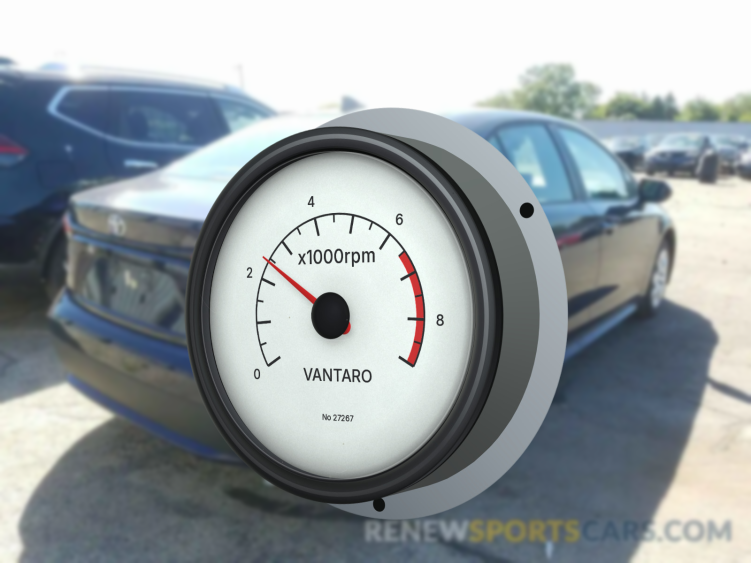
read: 2500 rpm
